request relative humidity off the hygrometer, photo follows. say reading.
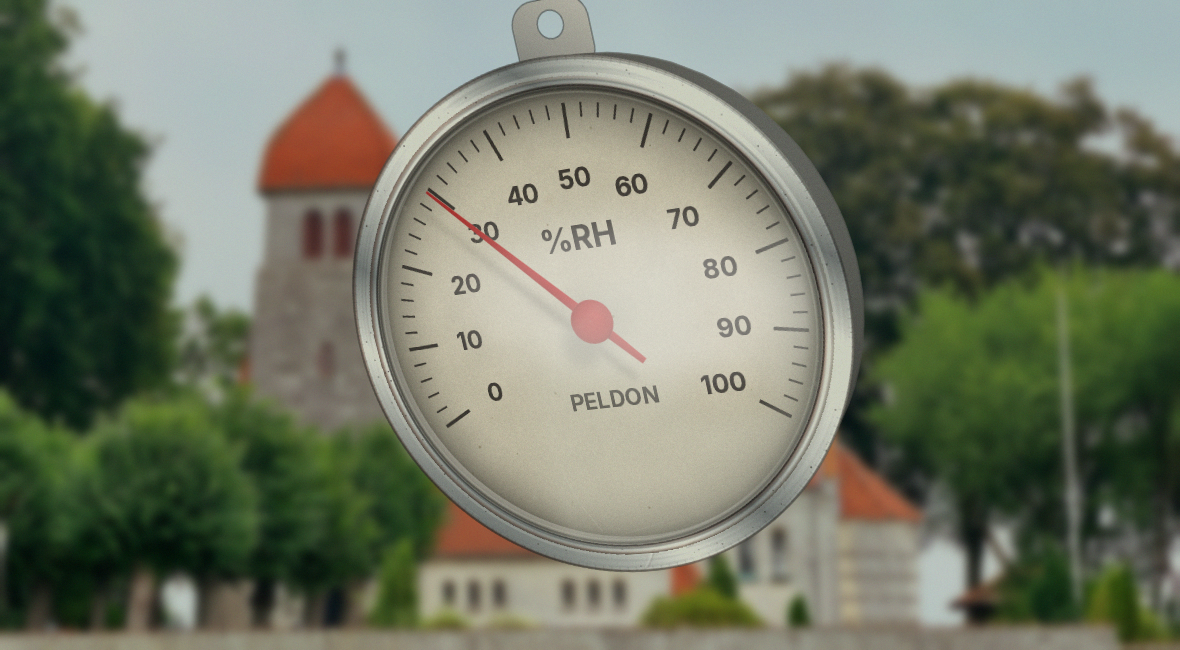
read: 30 %
